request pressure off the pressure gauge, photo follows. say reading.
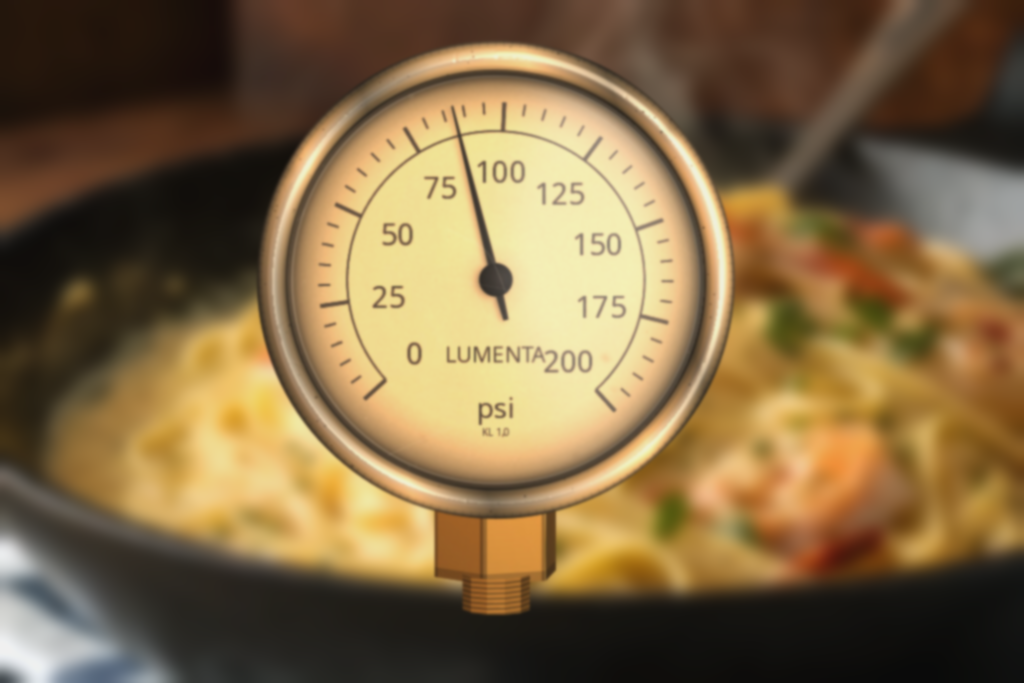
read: 87.5 psi
